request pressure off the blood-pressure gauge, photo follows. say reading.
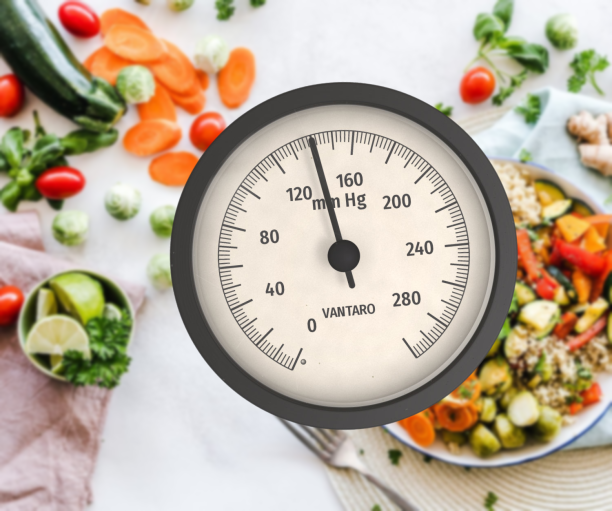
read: 140 mmHg
